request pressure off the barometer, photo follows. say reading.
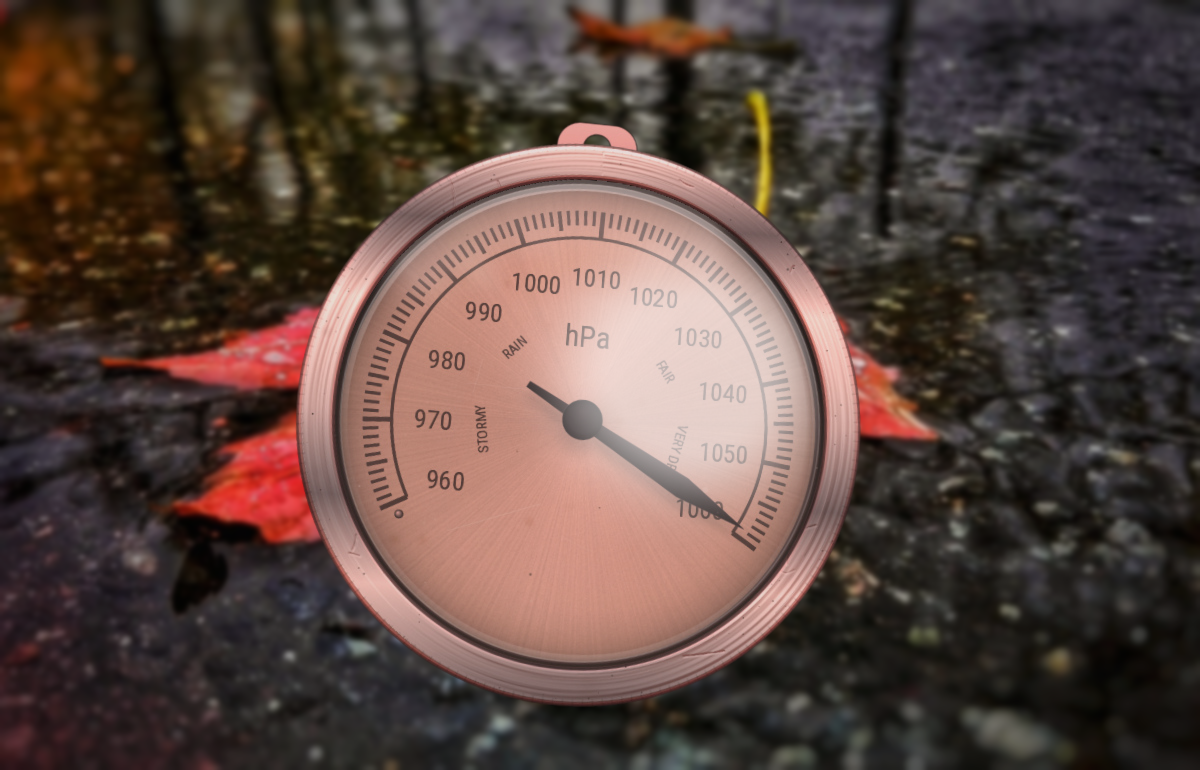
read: 1059 hPa
